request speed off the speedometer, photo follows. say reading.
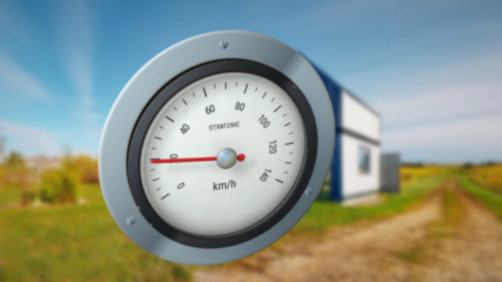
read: 20 km/h
